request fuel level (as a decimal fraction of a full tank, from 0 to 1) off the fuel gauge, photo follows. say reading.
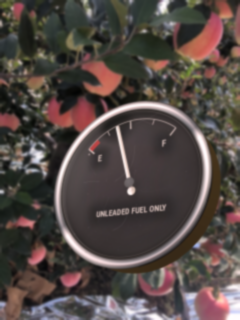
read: 0.375
